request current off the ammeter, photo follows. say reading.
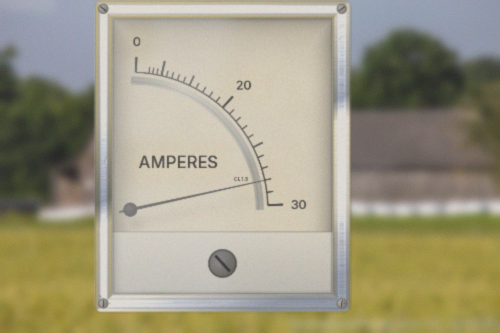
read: 28 A
